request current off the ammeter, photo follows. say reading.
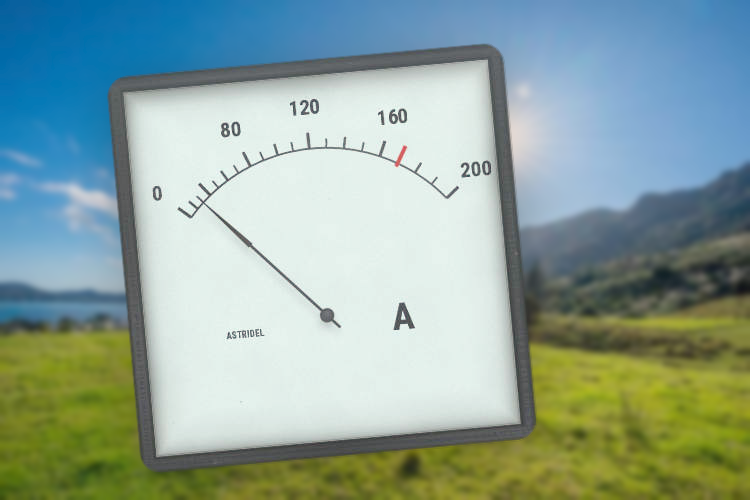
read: 30 A
